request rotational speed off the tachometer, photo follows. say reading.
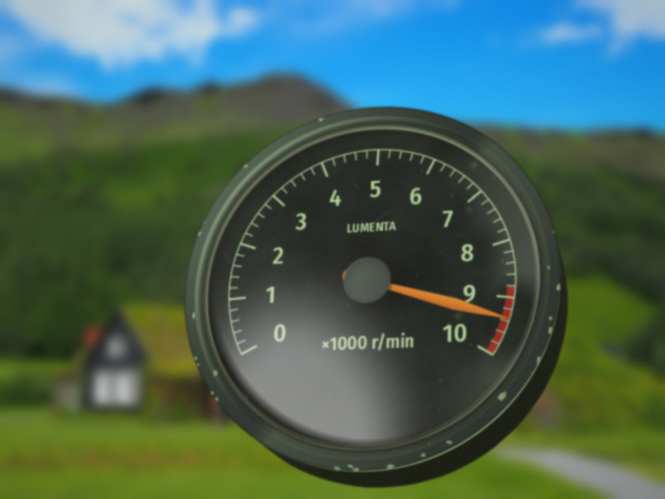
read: 9400 rpm
